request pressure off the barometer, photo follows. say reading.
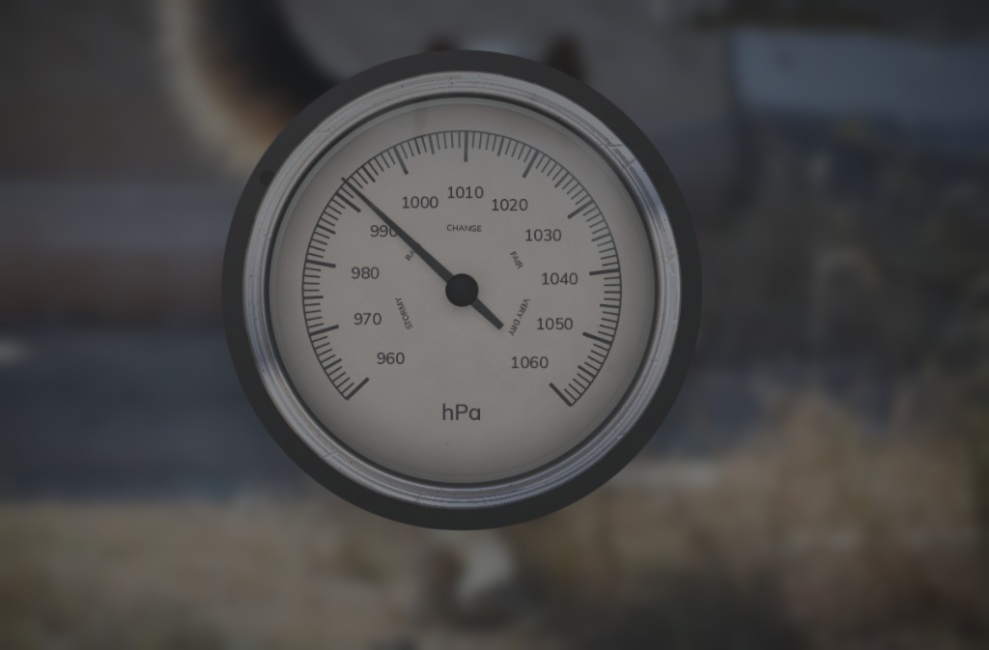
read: 992 hPa
